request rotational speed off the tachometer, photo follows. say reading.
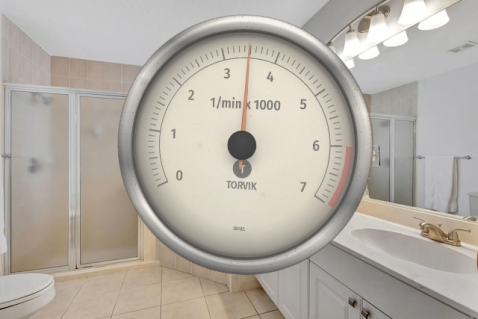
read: 3500 rpm
